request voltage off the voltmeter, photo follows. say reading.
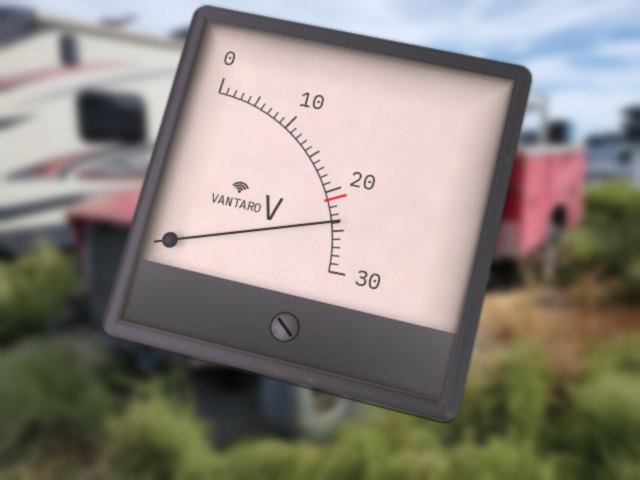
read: 24 V
